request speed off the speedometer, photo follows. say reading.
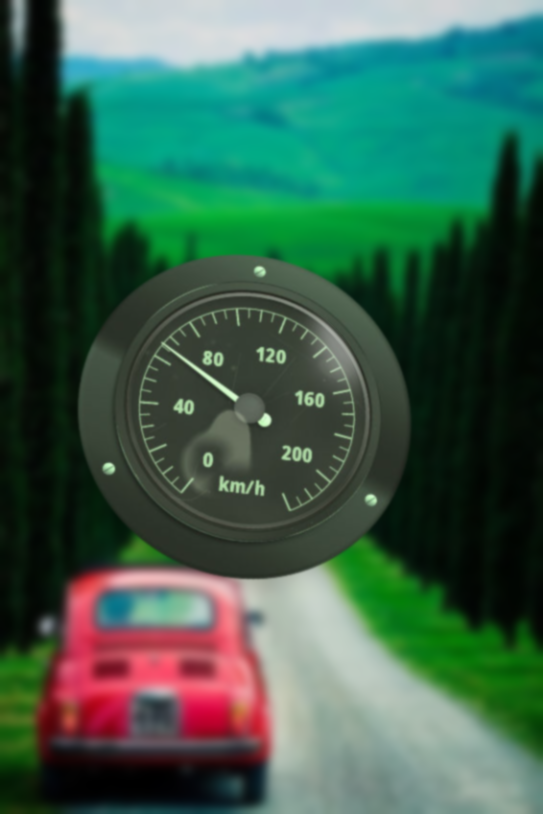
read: 65 km/h
